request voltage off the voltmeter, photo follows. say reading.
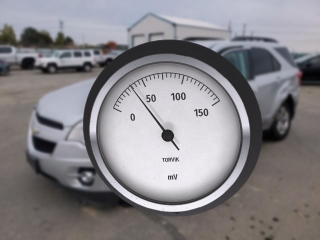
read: 35 mV
